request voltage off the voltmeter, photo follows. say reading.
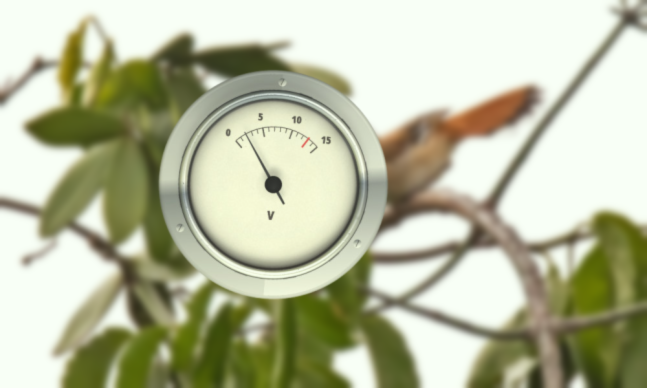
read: 2 V
